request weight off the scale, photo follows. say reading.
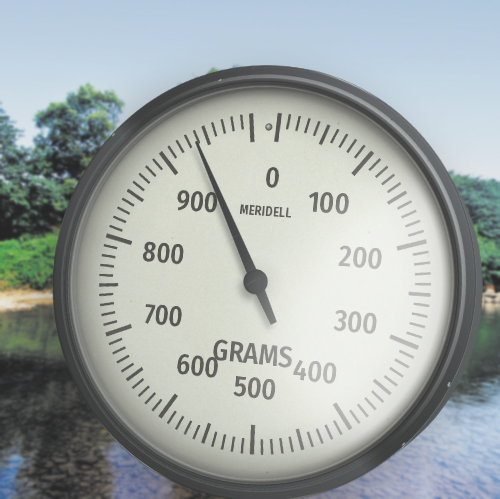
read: 940 g
